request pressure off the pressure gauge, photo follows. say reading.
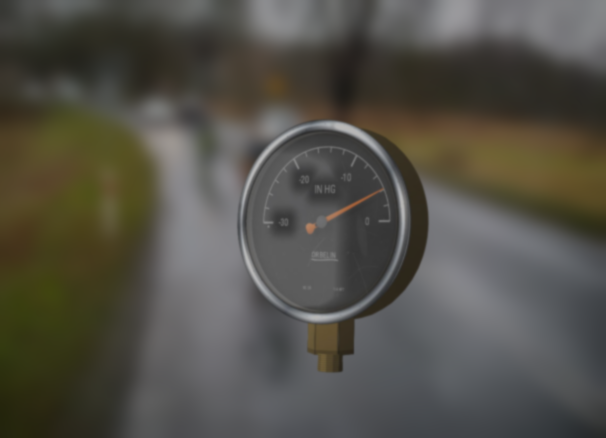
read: -4 inHg
